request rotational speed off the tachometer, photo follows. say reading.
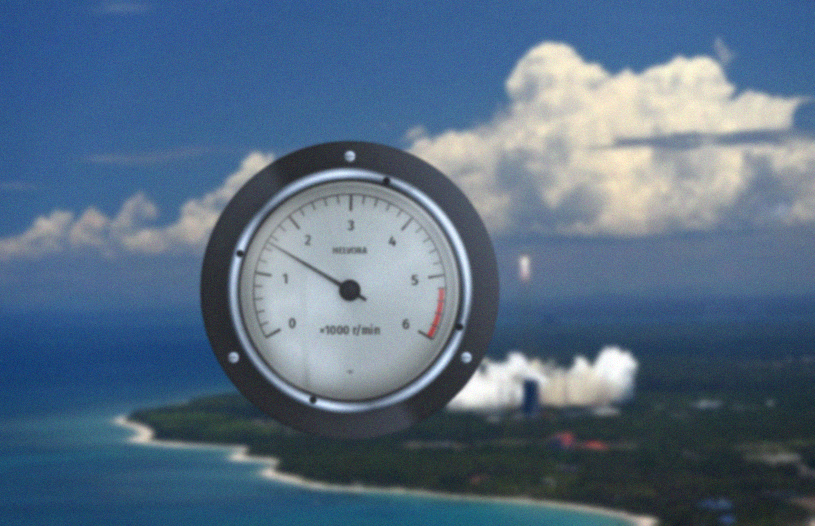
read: 1500 rpm
